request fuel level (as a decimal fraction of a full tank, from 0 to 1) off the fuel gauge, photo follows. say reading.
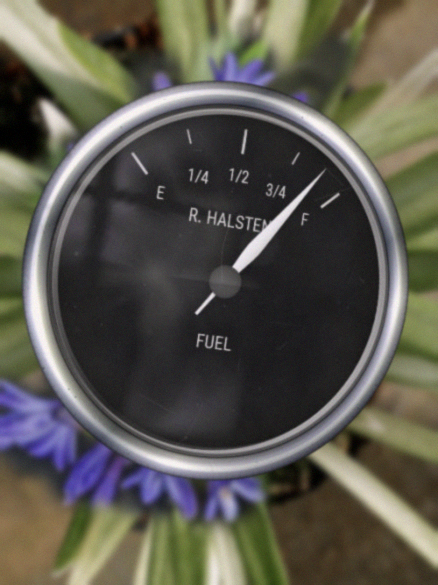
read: 0.875
